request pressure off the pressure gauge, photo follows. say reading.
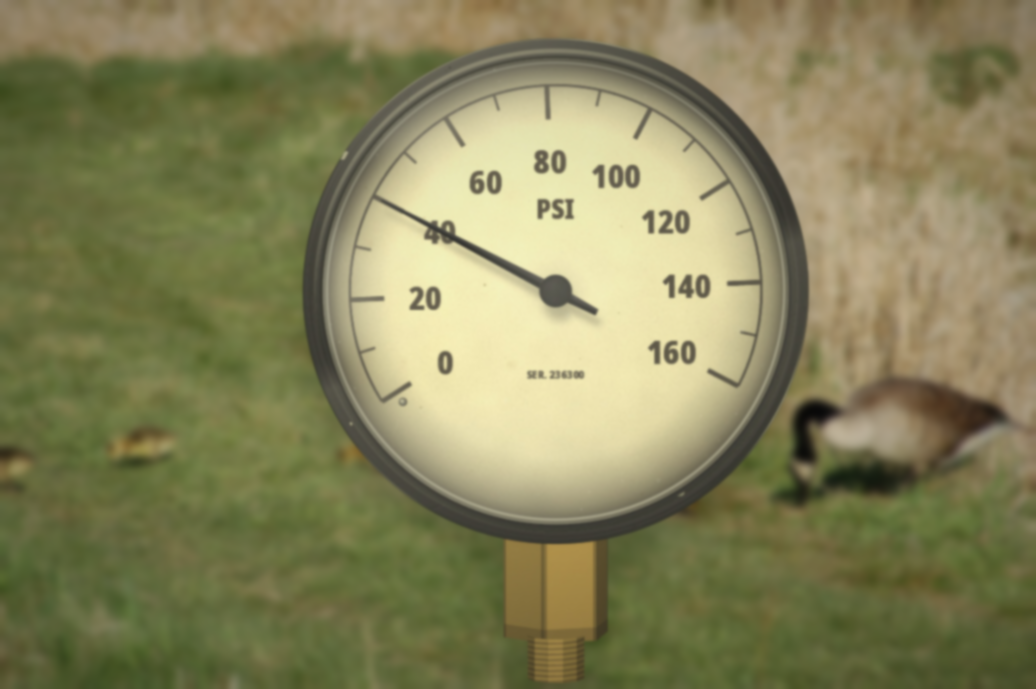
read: 40 psi
